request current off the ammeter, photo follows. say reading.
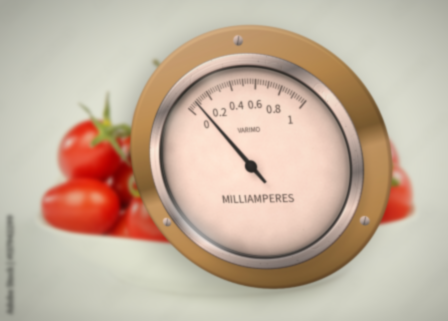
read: 0.1 mA
